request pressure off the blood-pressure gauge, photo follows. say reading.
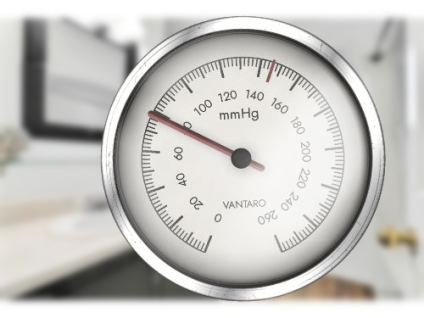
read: 78 mmHg
